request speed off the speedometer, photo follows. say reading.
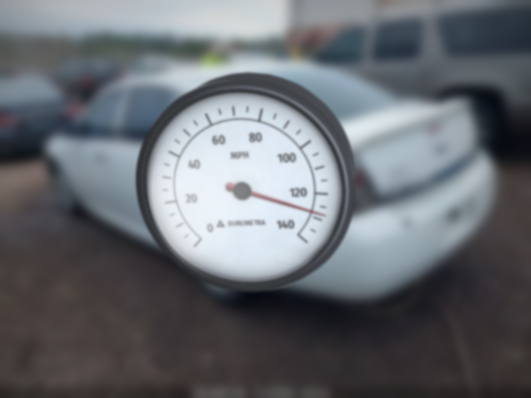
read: 127.5 mph
